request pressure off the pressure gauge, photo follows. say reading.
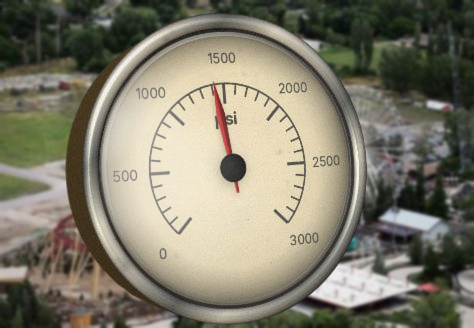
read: 1400 psi
